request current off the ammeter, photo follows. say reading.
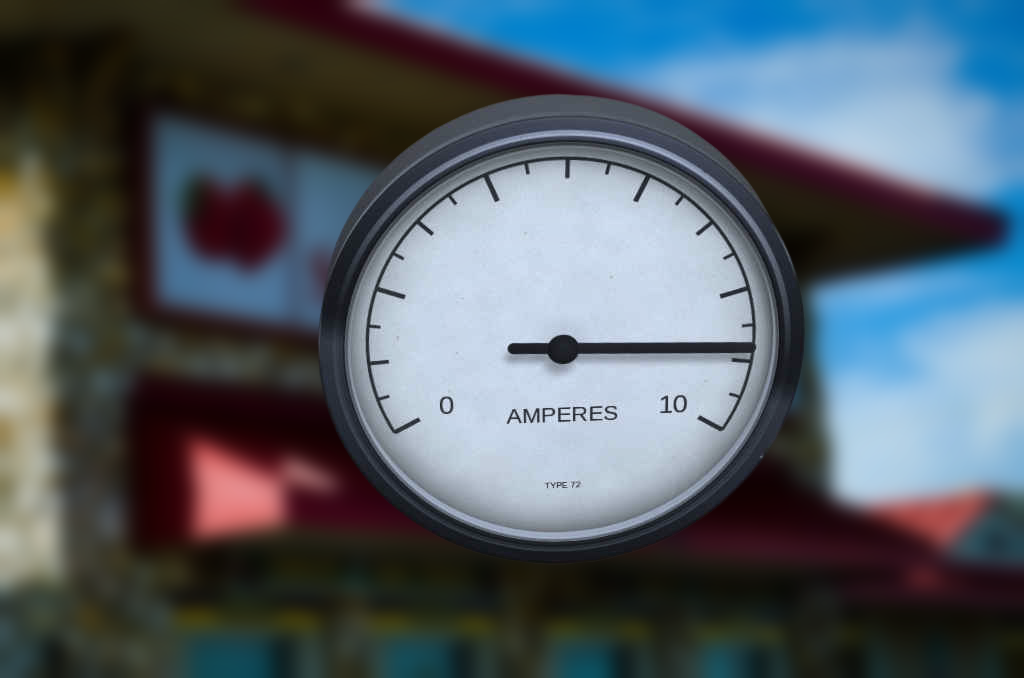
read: 8.75 A
